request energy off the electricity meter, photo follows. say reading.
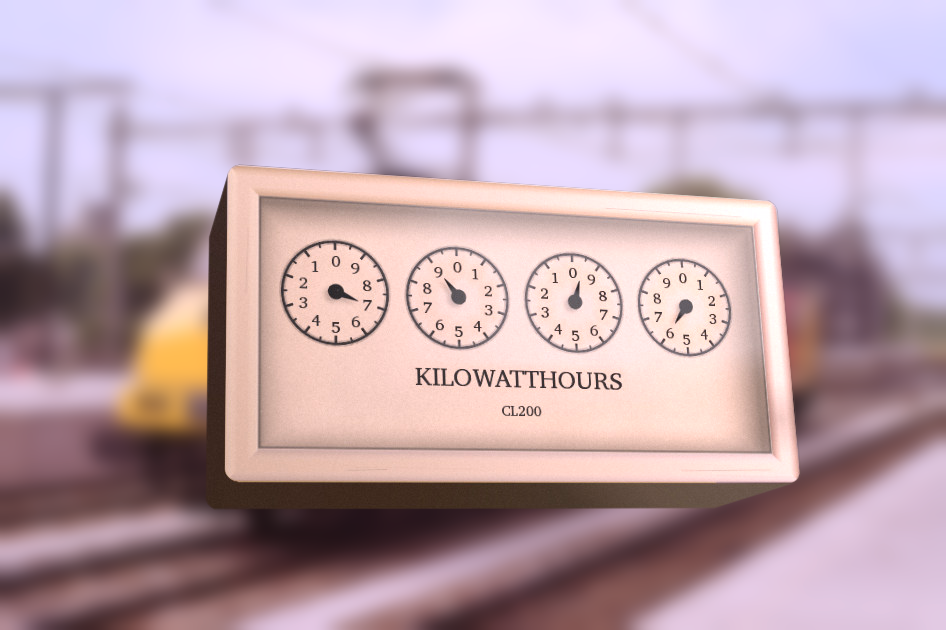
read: 6896 kWh
